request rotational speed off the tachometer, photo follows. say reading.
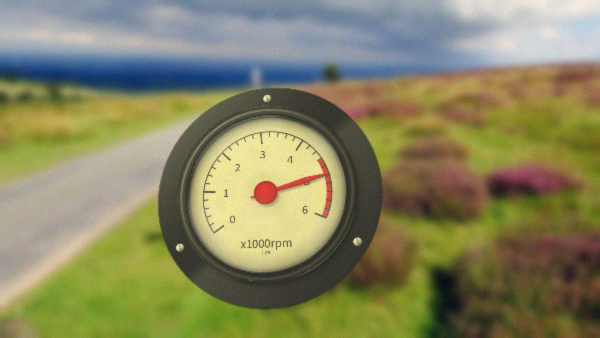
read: 5000 rpm
